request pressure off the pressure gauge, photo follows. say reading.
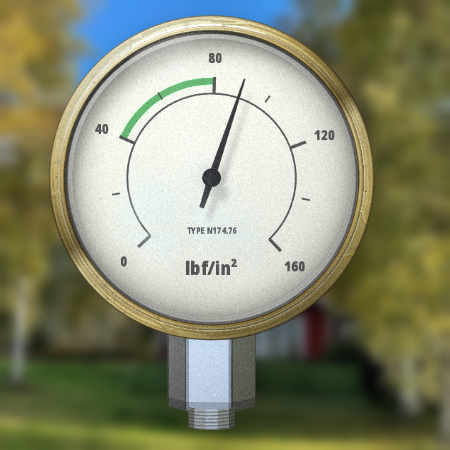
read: 90 psi
